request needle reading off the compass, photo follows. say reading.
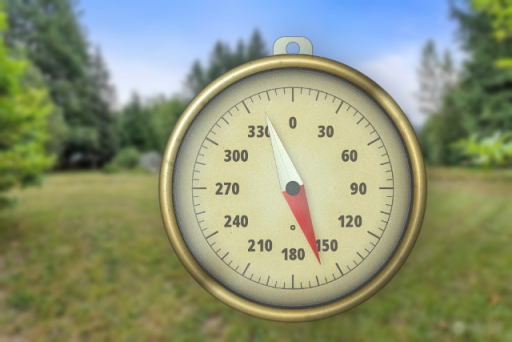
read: 160 °
